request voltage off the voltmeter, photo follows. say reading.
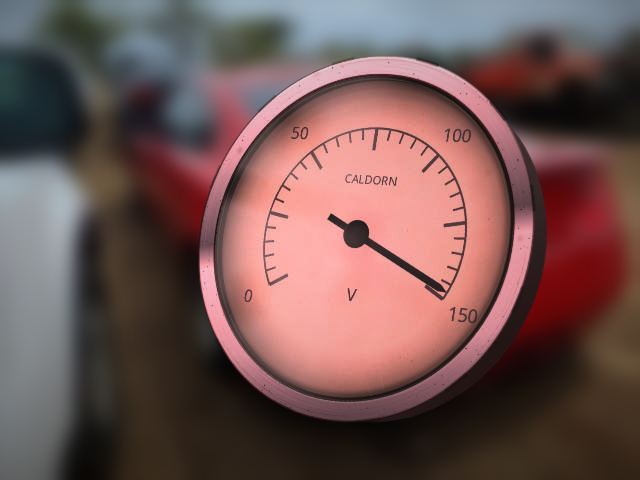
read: 147.5 V
